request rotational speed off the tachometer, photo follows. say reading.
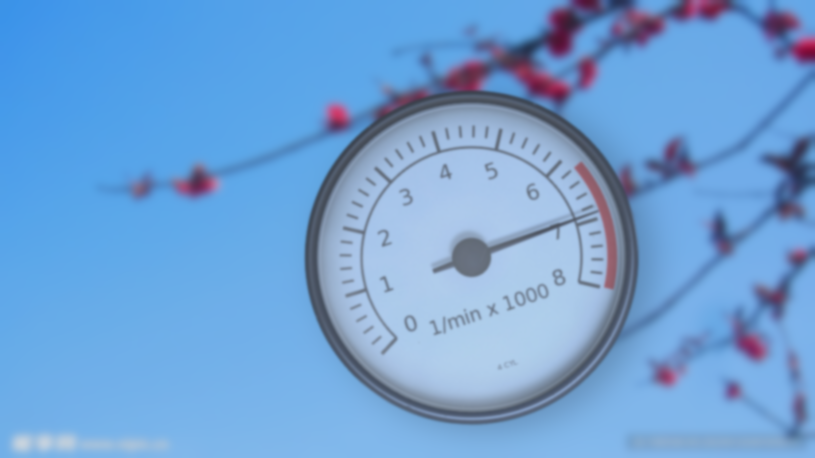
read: 6900 rpm
